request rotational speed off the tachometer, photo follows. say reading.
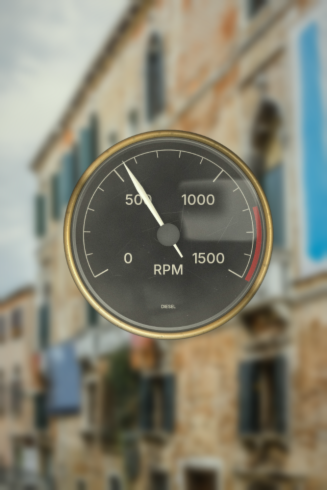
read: 550 rpm
